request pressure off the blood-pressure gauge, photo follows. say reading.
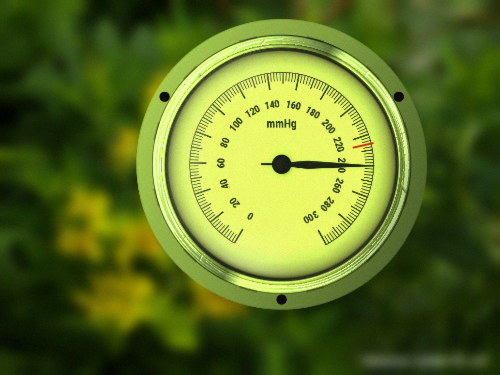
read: 240 mmHg
